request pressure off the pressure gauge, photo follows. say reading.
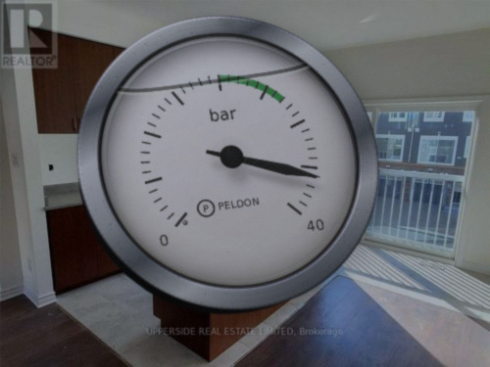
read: 36 bar
